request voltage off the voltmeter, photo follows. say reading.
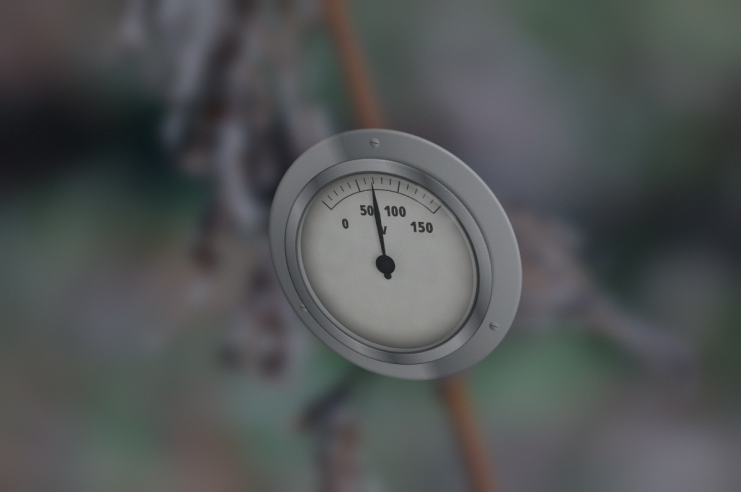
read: 70 V
